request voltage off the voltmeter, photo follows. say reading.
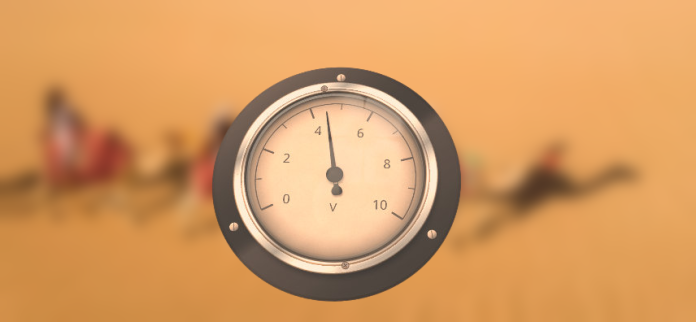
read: 4.5 V
